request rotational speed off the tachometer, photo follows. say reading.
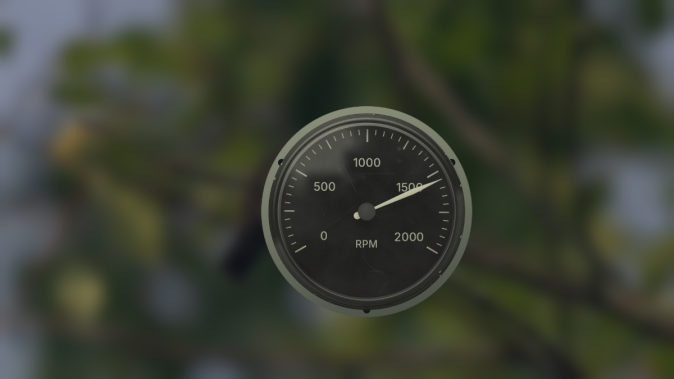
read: 1550 rpm
